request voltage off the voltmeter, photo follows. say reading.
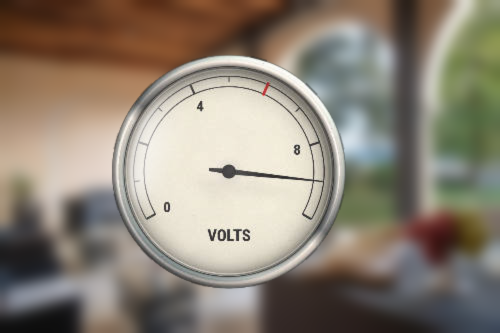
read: 9 V
